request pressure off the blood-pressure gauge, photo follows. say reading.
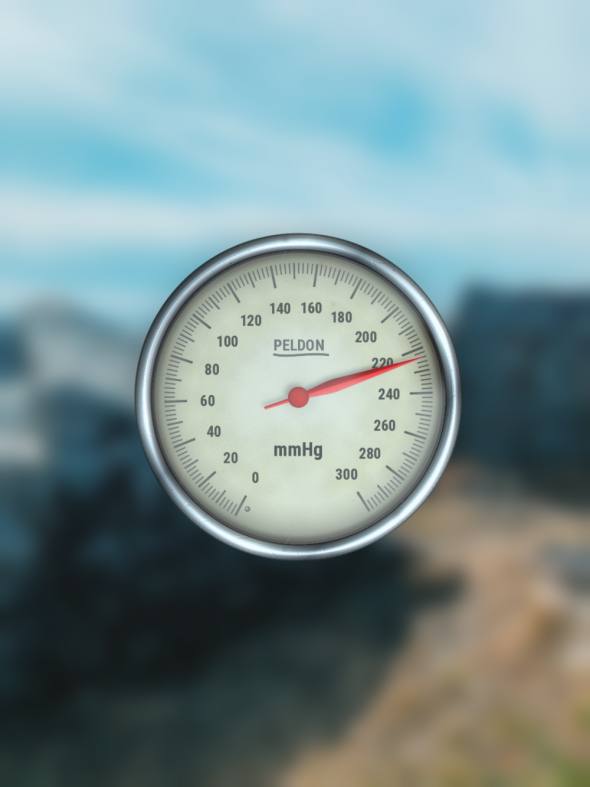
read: 224 mmHg
